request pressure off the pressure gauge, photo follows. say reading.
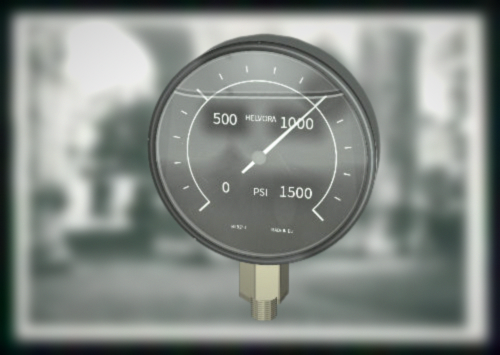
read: 1000 psi
